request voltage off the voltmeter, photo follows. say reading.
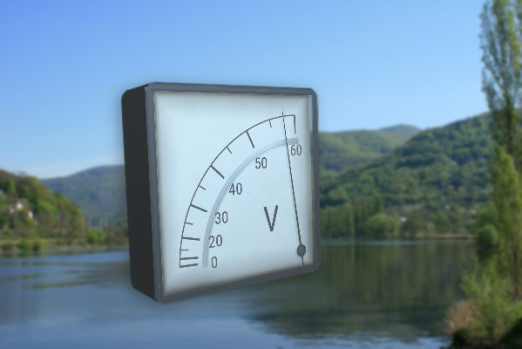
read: 57.5 V
